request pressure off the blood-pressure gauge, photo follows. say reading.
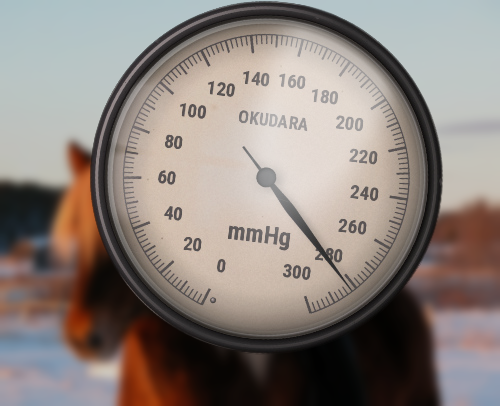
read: 282 mmHg
